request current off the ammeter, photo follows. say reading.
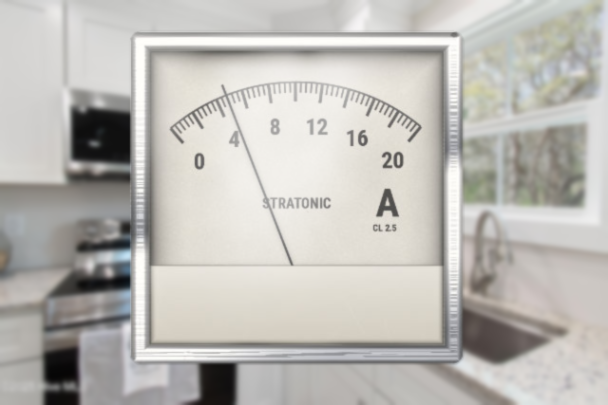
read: 4.8 A
